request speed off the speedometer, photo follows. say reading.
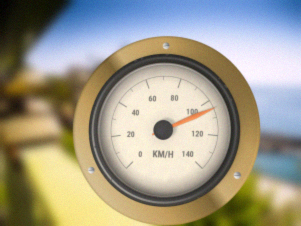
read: 105 km/h
